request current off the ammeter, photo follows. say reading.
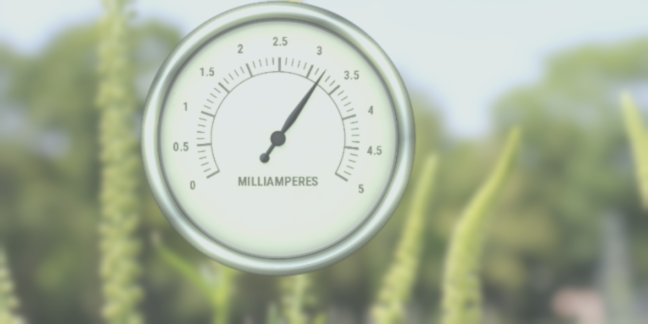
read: 3.2 mA
